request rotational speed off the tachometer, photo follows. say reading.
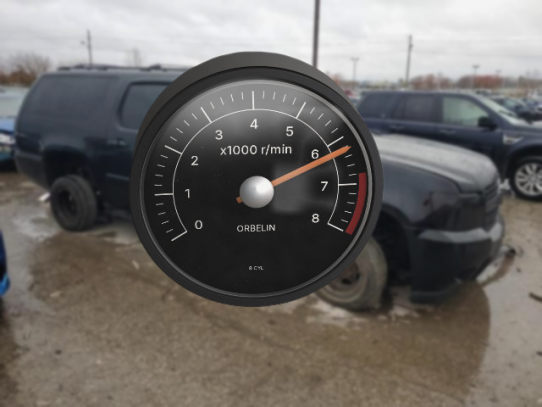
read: 6200 rpm
